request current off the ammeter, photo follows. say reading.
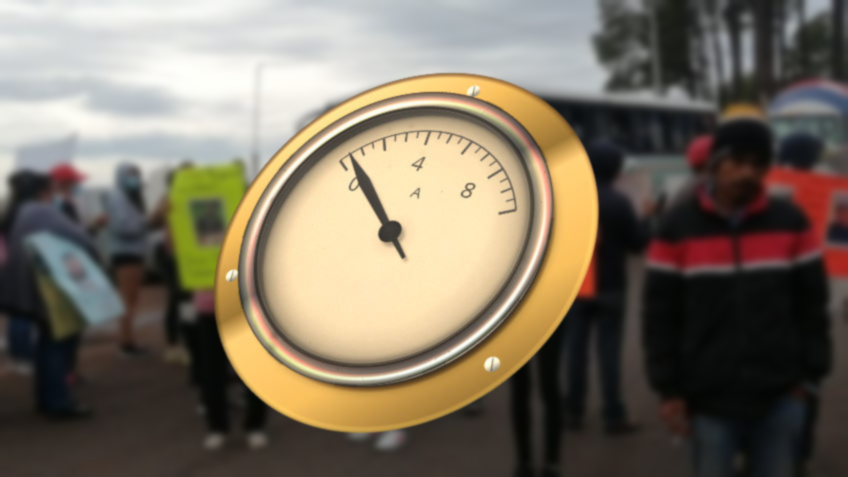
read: 0.5 A
